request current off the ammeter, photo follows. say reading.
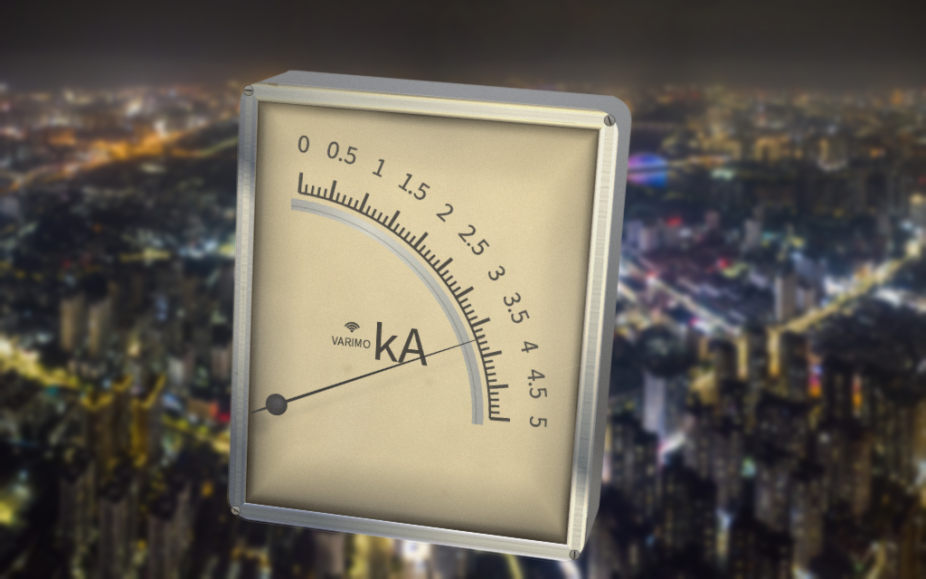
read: 3.7 kA
